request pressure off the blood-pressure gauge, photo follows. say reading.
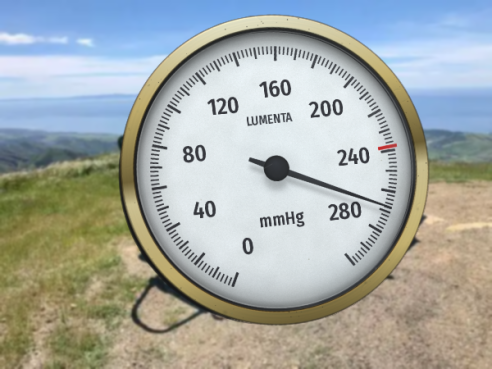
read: 268 mmHg
